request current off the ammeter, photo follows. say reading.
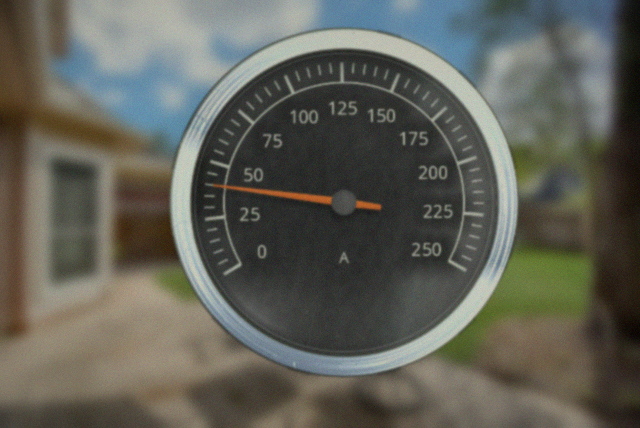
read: 40 A
